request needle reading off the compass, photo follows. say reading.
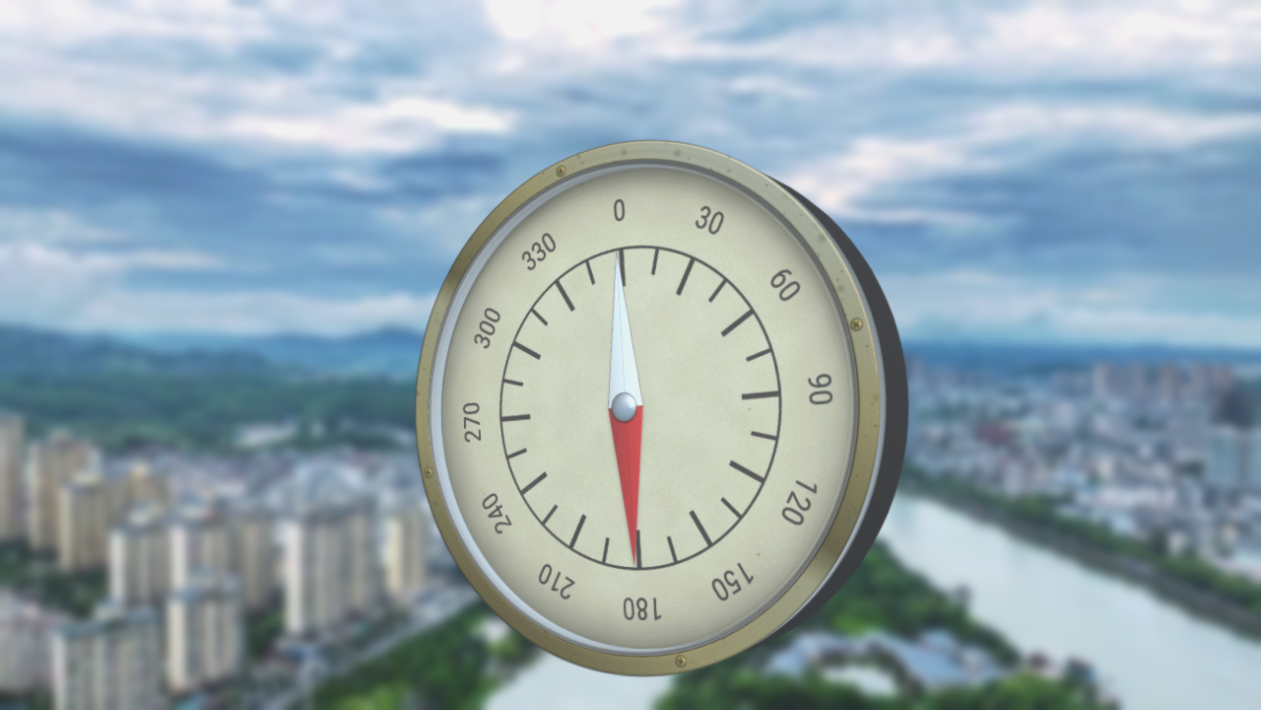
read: 180 °
